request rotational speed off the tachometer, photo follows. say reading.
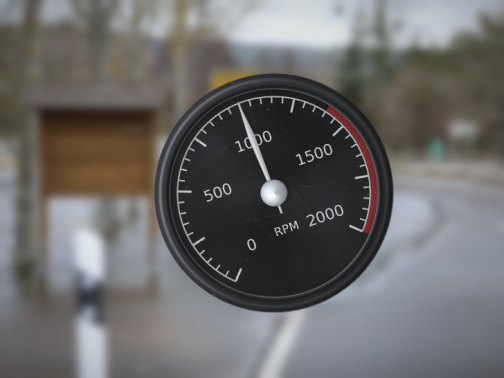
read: 1000 rpm
